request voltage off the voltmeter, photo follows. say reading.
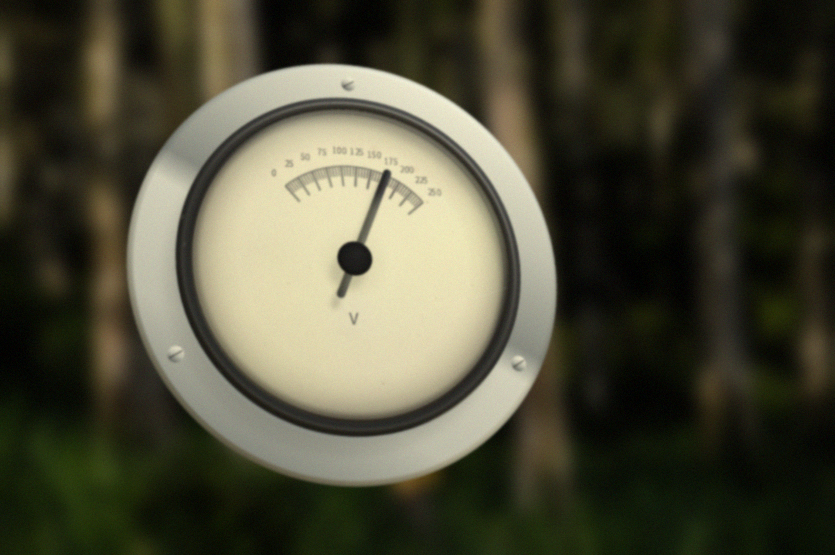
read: 175 V
